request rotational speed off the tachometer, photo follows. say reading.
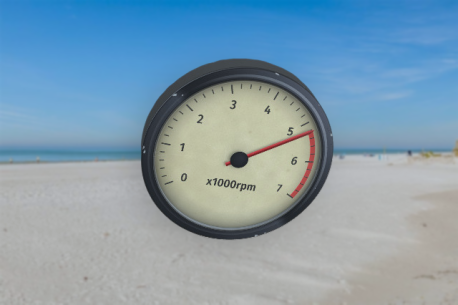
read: 5200 rpm
